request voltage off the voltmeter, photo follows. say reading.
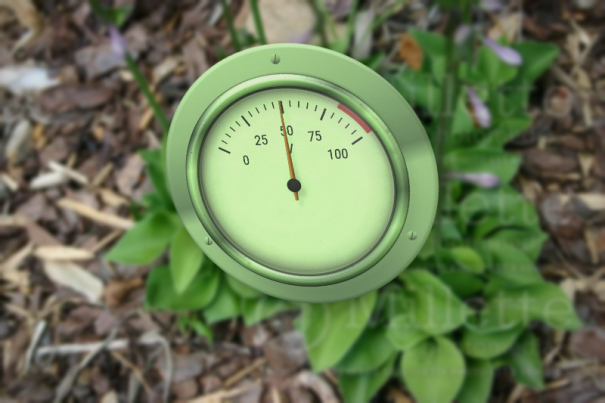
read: 50 V
